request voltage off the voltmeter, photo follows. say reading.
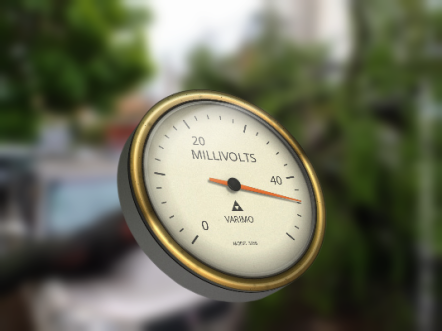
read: 44 mV
